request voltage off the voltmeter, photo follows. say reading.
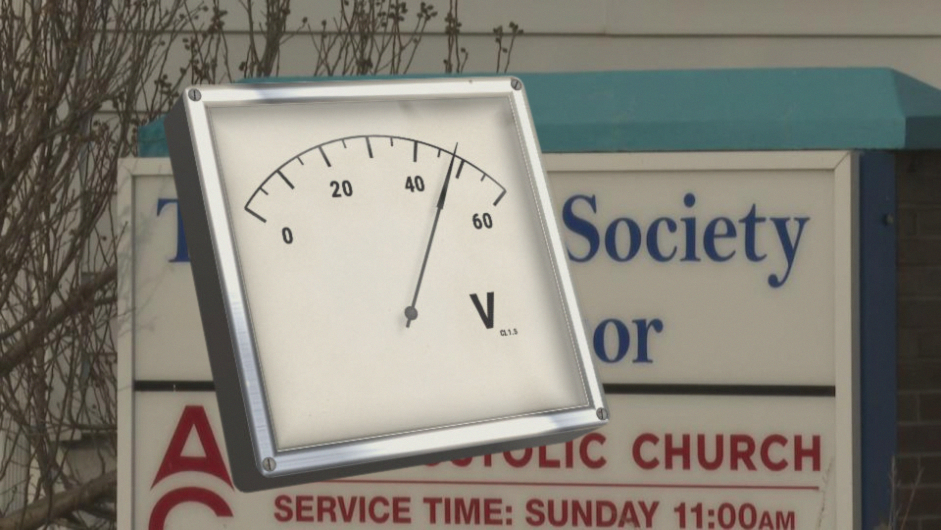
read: 47.5 V
